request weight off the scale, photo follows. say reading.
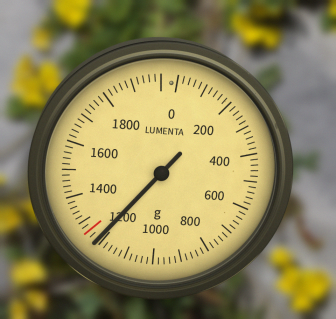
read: 1220 g
